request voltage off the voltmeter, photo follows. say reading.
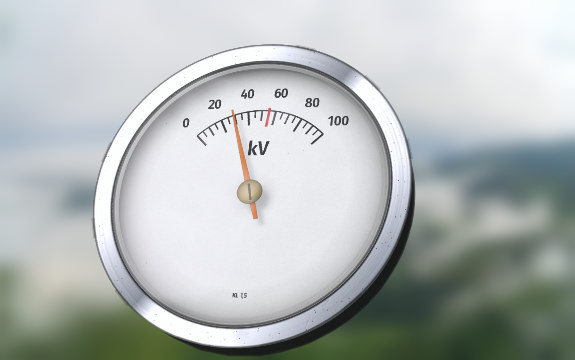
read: 30 kV
